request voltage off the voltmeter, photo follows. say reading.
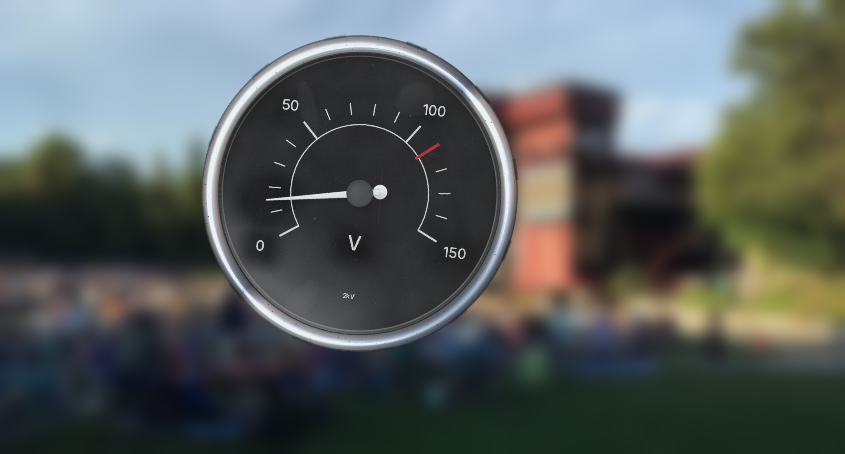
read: 15 V
